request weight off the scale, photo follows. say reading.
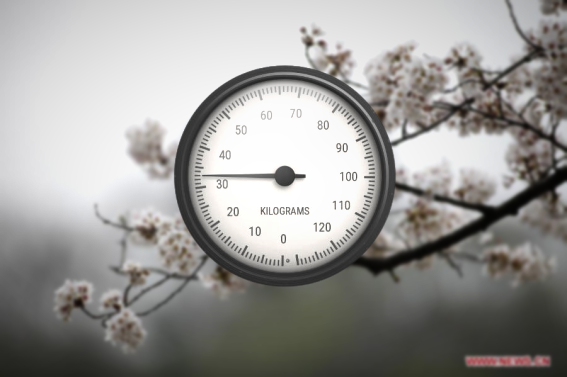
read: 33 kg
